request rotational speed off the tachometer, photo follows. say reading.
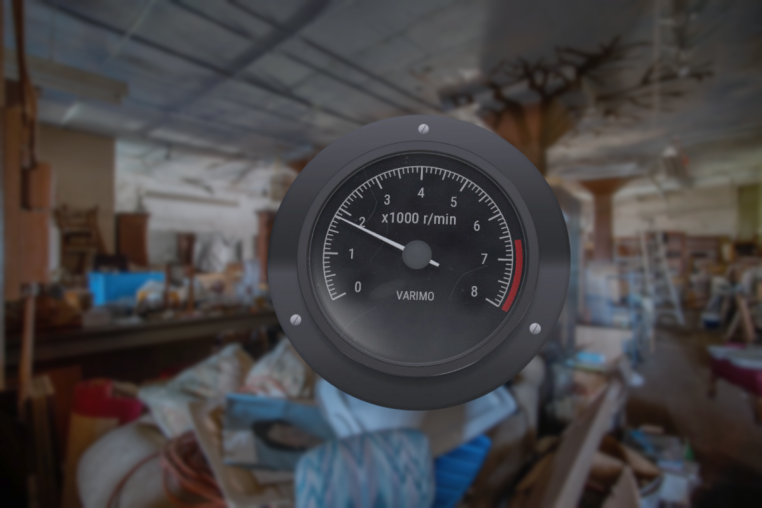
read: 1800 rpm
